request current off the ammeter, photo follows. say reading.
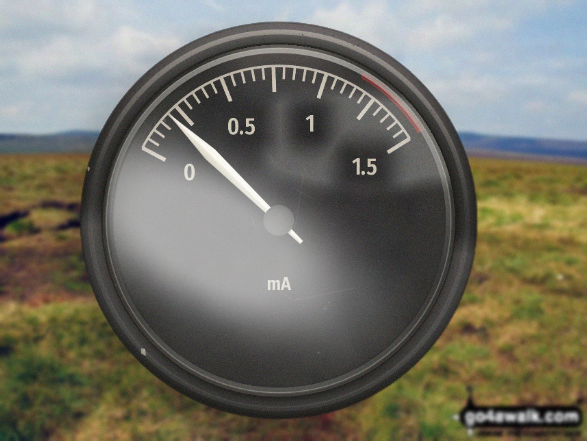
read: 0.2 mA
